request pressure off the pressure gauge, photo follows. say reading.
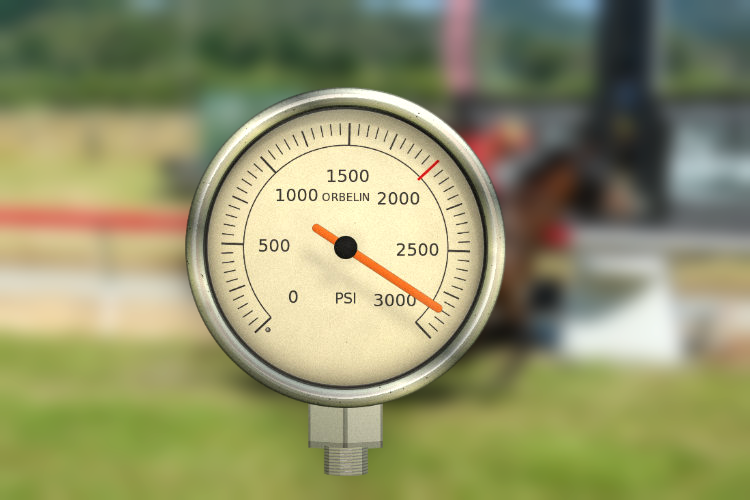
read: 2850 psi
